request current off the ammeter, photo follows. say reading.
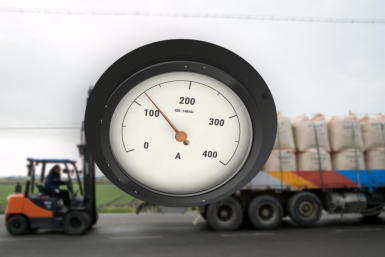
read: 125 A
